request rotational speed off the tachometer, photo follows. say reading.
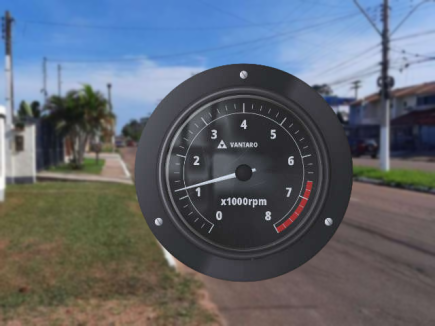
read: 1200 rpm
